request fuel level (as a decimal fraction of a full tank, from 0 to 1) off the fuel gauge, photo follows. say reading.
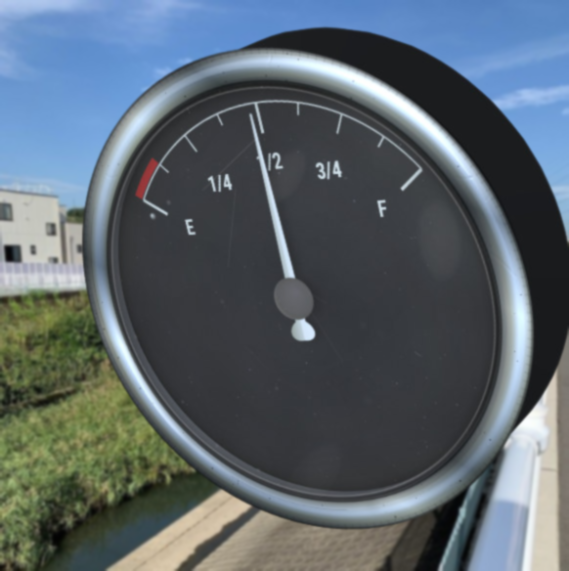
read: 0.5
